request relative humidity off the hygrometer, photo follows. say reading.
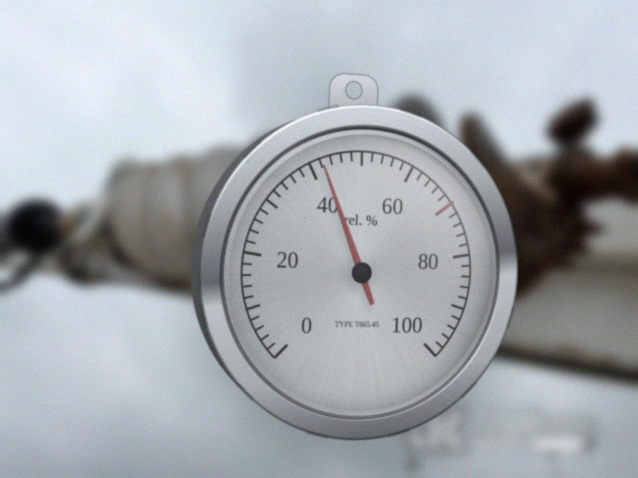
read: 42 %
